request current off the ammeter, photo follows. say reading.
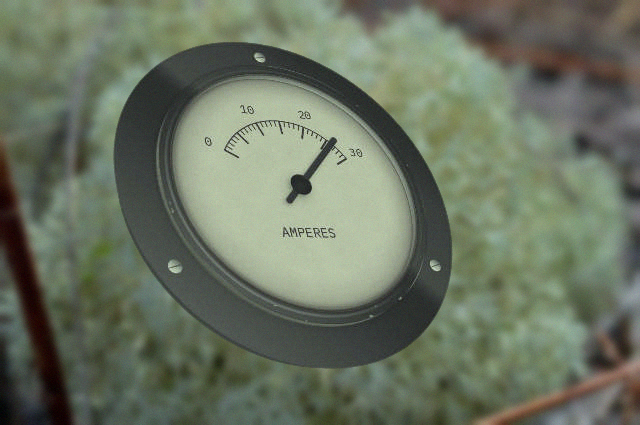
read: 26 A
